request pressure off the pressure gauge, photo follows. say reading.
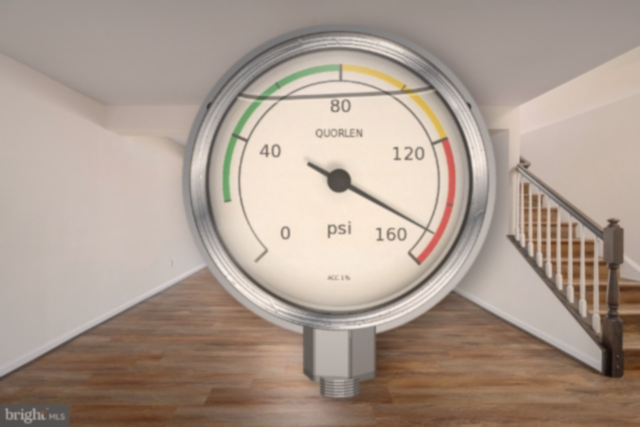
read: 150 psi
